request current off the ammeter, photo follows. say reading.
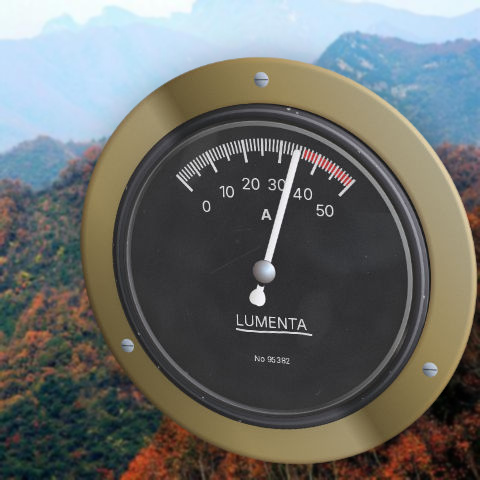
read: 35 A
